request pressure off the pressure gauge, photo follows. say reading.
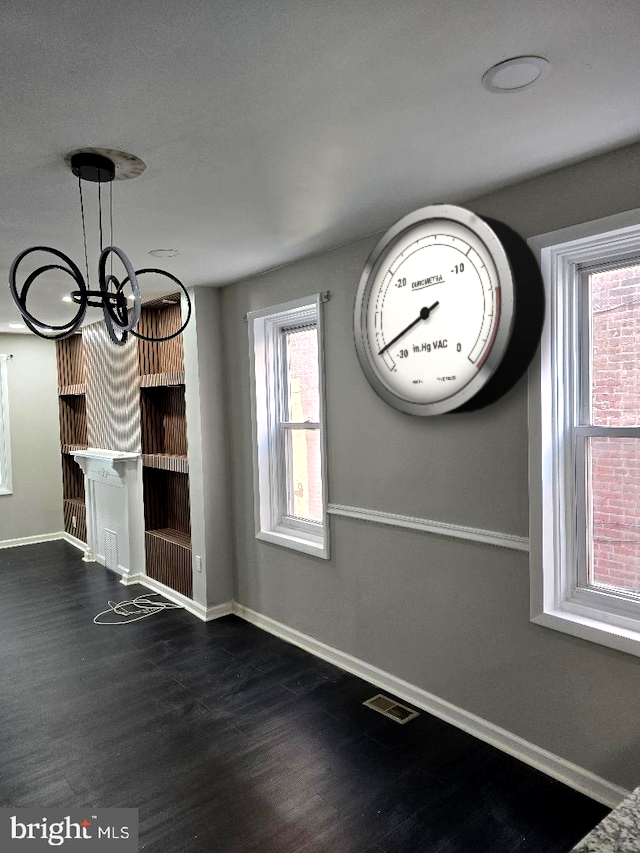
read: -28 inHg
